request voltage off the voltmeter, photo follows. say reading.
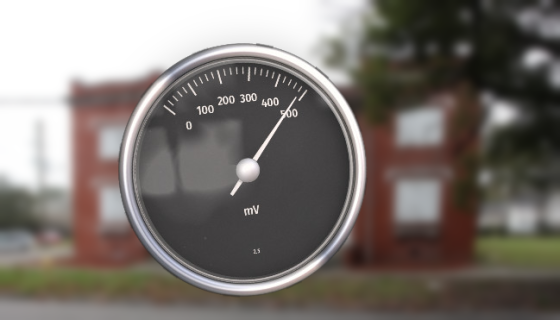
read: 480 mV
